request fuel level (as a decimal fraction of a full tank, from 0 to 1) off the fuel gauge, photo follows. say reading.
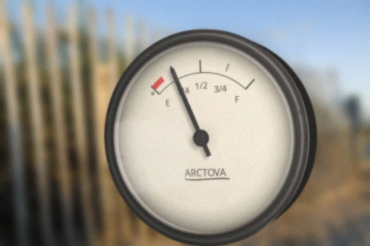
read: 0.25
